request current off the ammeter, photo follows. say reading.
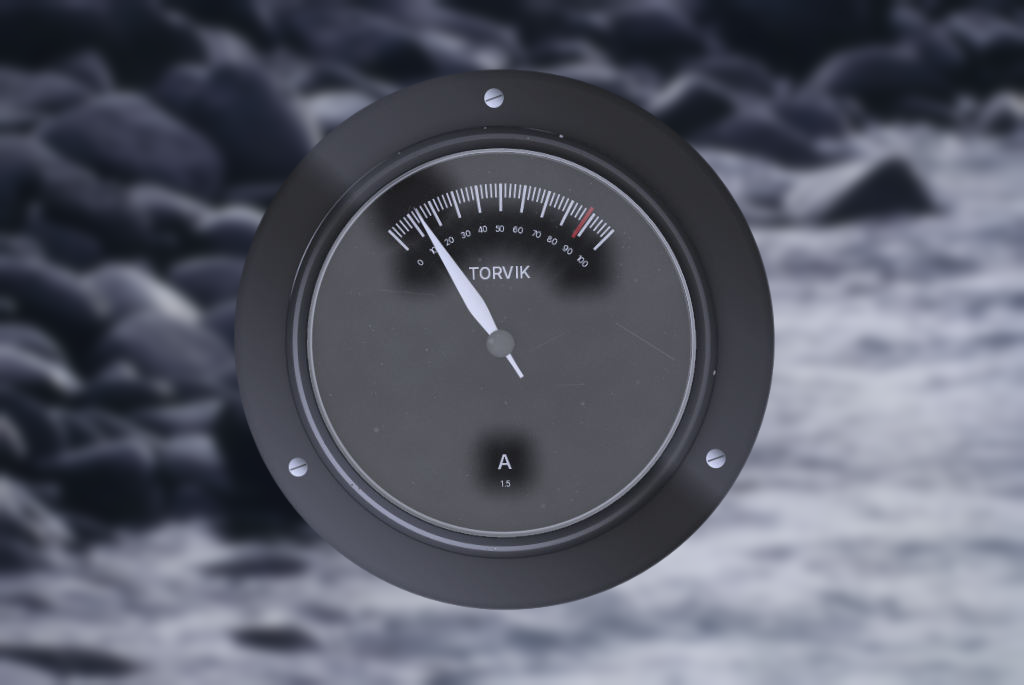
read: 14 A
